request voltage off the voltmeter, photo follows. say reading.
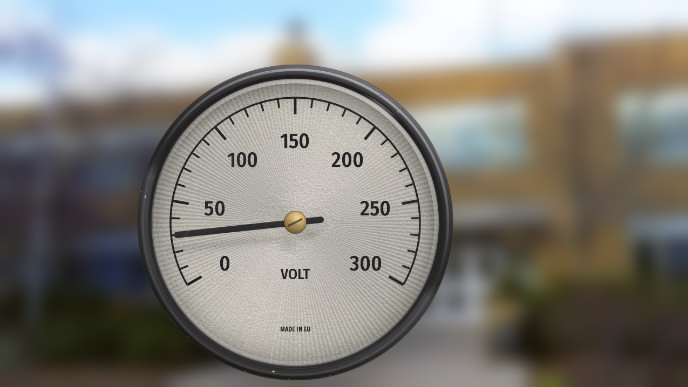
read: 30 V
